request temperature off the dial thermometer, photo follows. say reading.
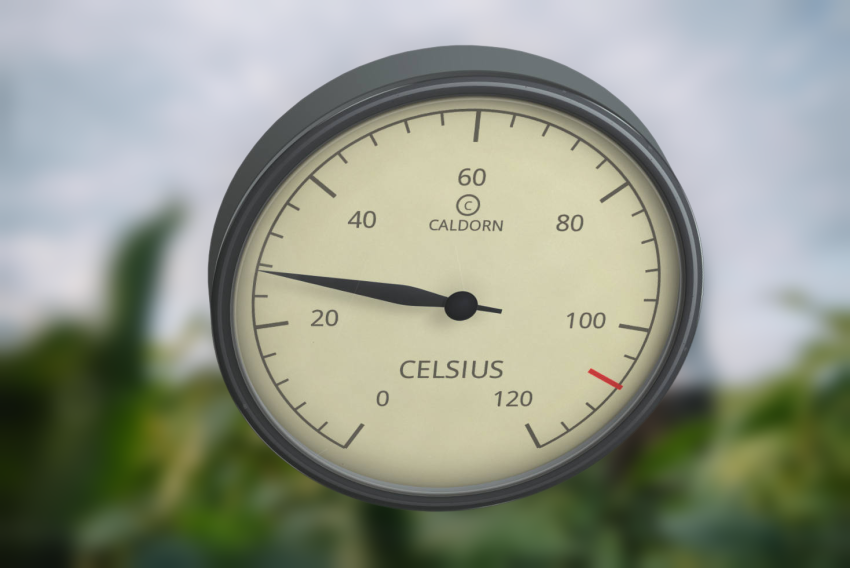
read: 28 °C
